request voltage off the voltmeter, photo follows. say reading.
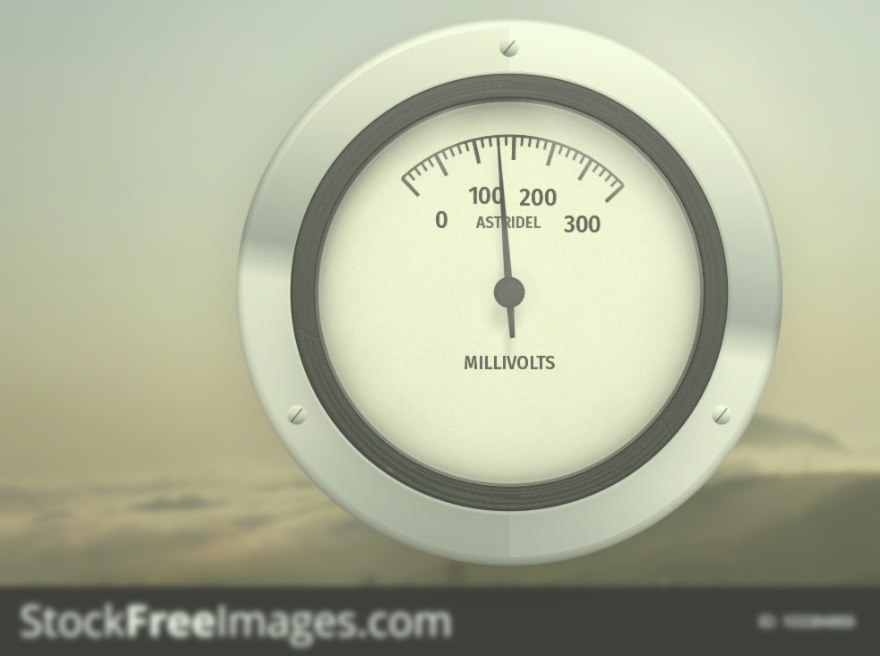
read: 130 mV
